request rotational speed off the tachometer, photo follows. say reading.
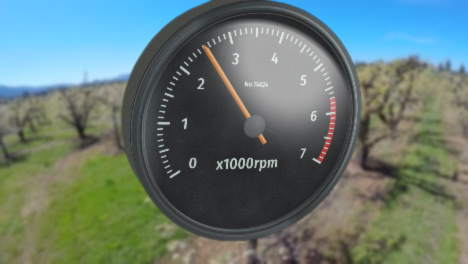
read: 2500 rpm
